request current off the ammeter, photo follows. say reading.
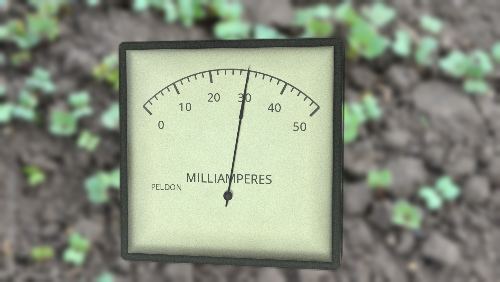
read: 30 mA
